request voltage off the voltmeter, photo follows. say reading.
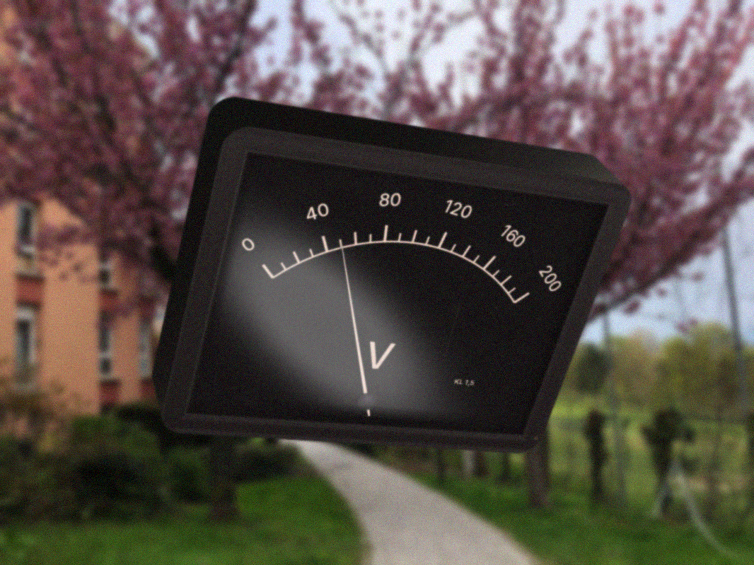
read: 50 V
